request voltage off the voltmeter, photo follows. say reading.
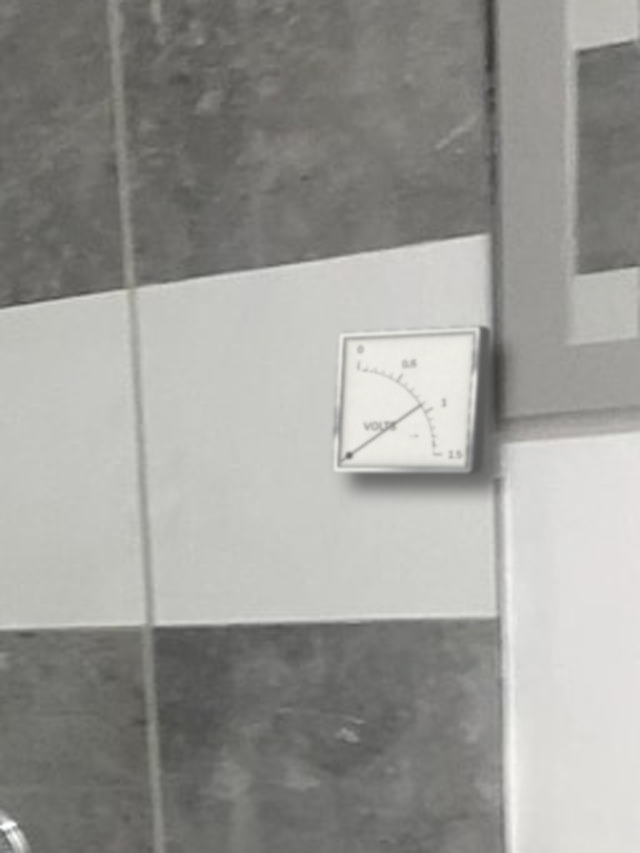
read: 0.9 V
